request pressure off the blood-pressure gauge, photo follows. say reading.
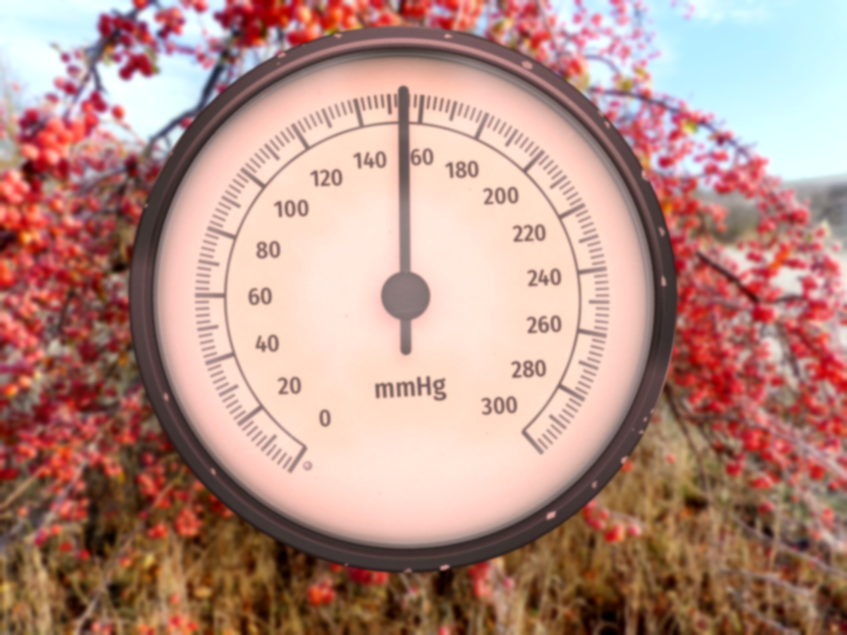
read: 154 mmHg
